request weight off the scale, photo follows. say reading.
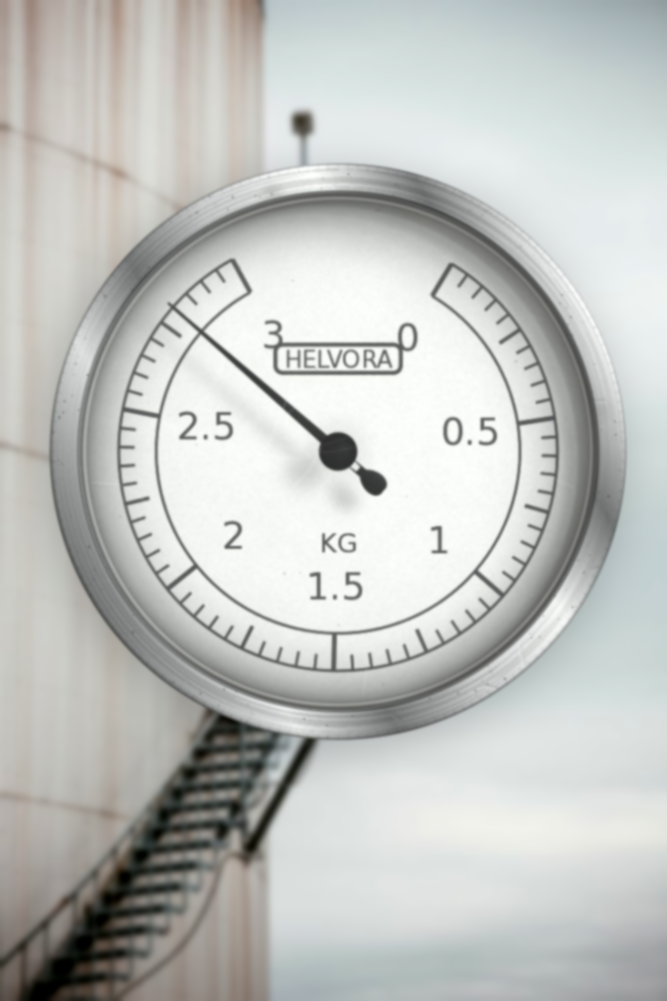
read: 2.8 kg
